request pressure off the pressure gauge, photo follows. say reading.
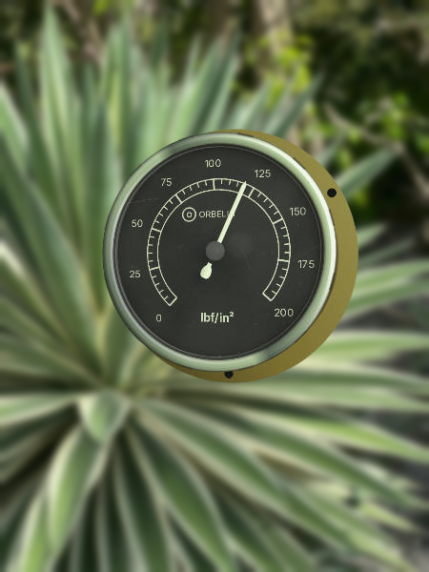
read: 120 psi
